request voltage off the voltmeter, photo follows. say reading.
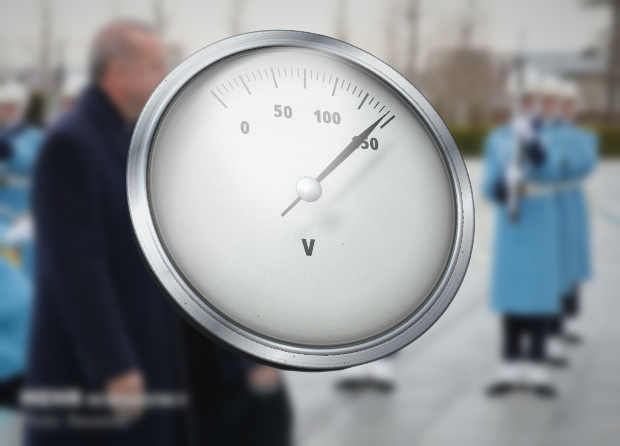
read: 145 V
